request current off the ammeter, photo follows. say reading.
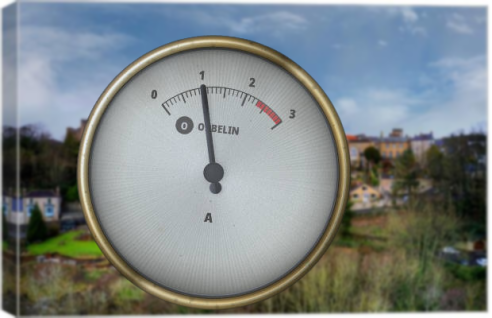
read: 1 A
